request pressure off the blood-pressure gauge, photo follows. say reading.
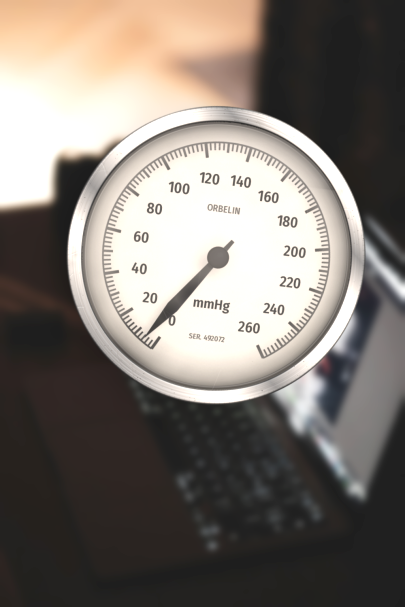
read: 6 mmHg
